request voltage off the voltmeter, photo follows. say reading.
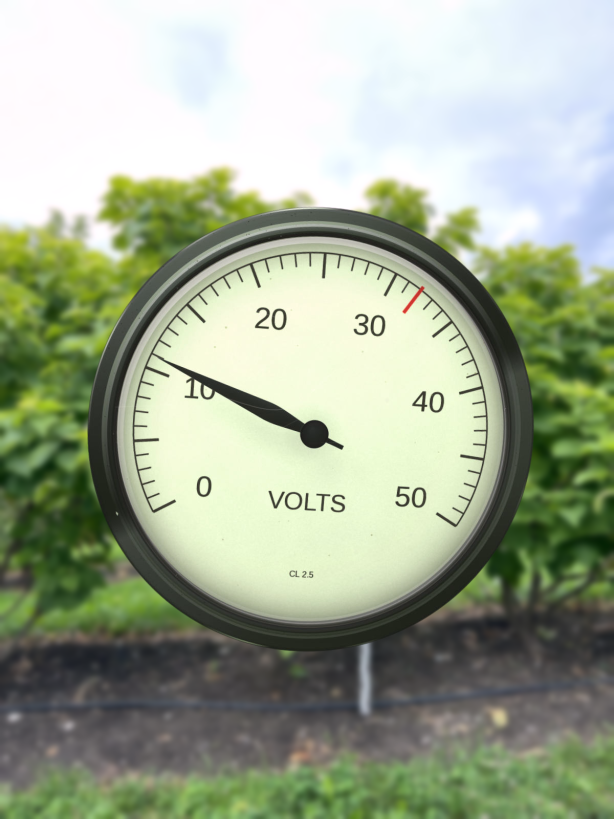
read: 11 V
